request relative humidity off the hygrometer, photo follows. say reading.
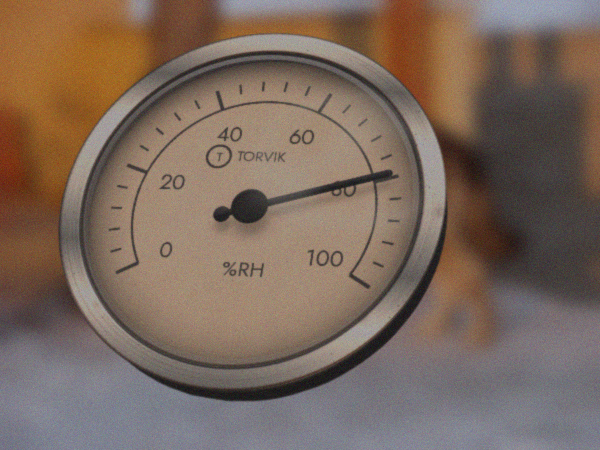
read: 80 %
